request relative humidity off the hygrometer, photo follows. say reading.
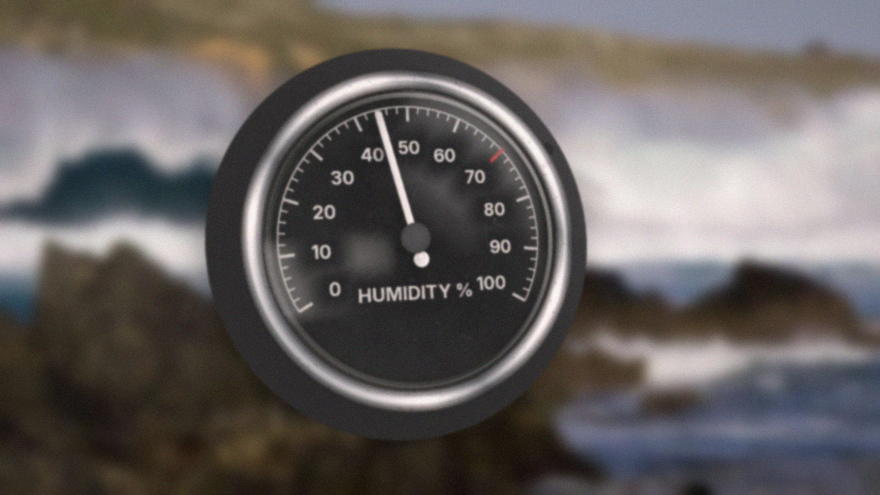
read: 44 %
